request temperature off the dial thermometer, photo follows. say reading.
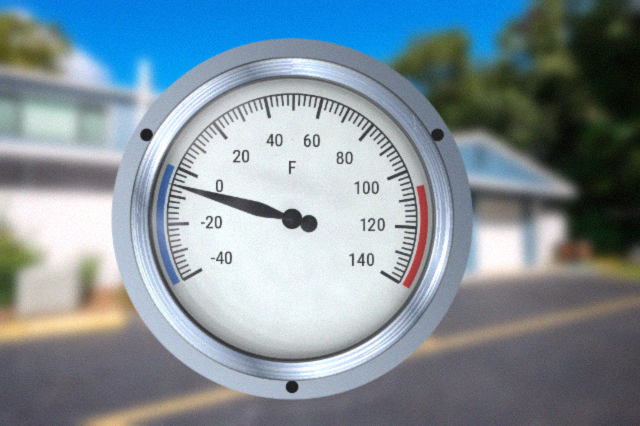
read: -6 °F
